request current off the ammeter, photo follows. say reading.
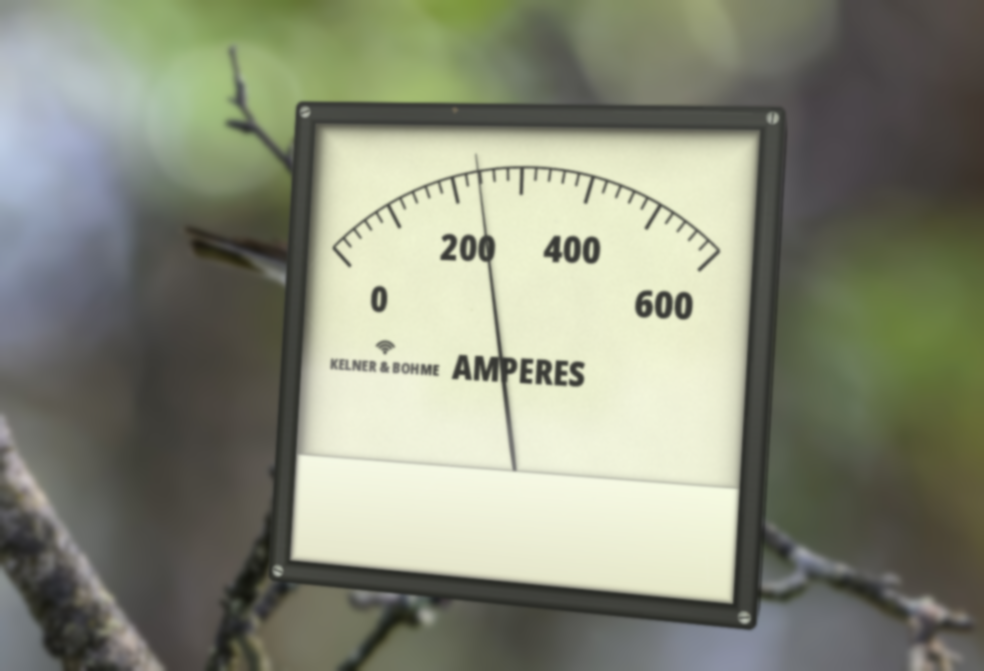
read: 240 A
